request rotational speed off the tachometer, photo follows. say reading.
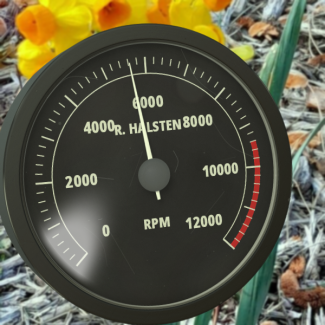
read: 5600 rpm
